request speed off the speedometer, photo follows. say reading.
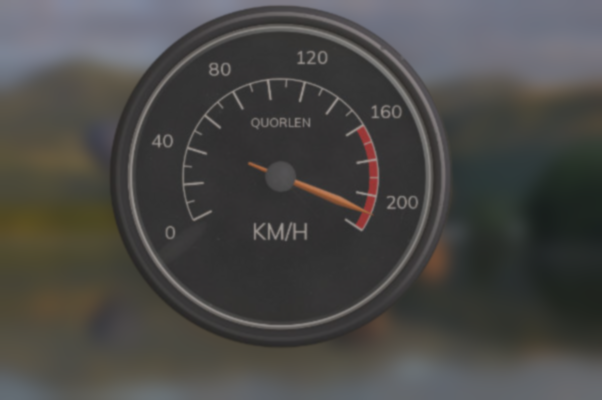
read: 210 km/h
